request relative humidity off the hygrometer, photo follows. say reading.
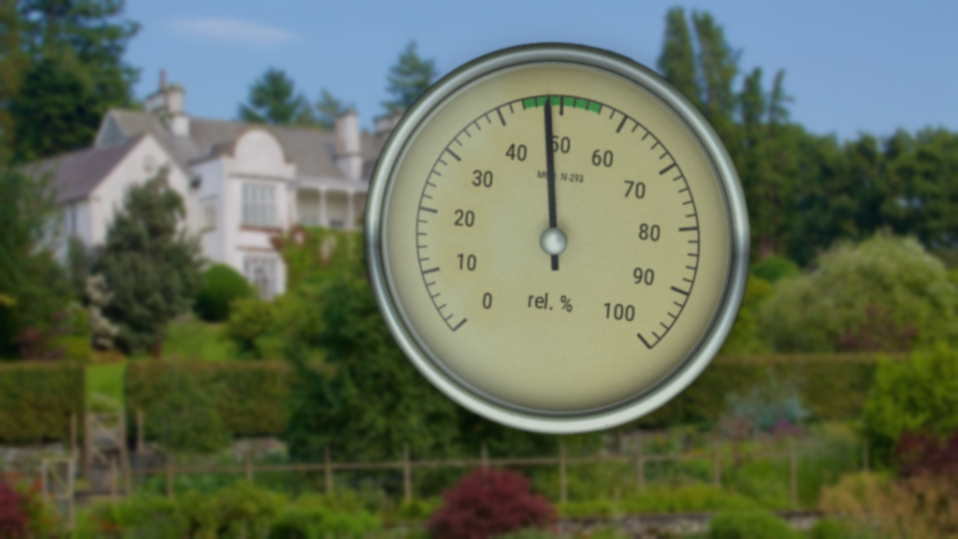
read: 48 %
